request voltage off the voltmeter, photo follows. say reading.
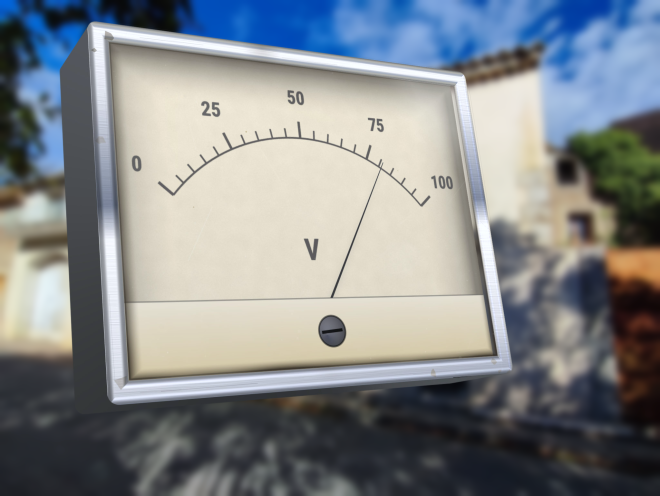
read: 80 V
